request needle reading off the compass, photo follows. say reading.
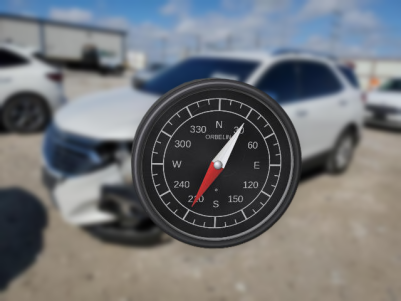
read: 210 °
